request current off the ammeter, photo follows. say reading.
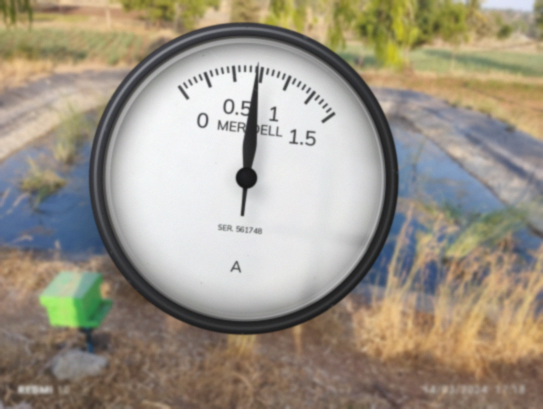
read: 0.7 A
